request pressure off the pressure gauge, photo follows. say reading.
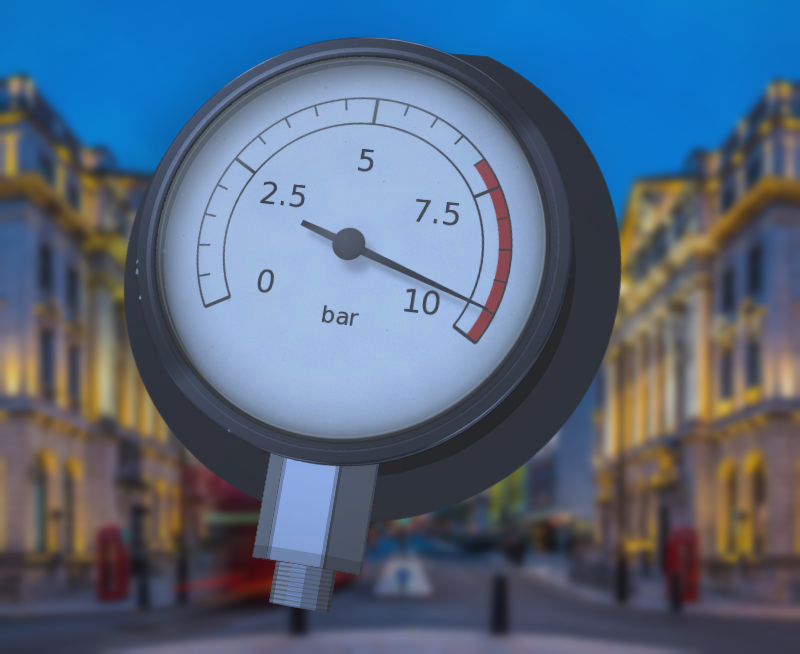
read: 9.5 bar
